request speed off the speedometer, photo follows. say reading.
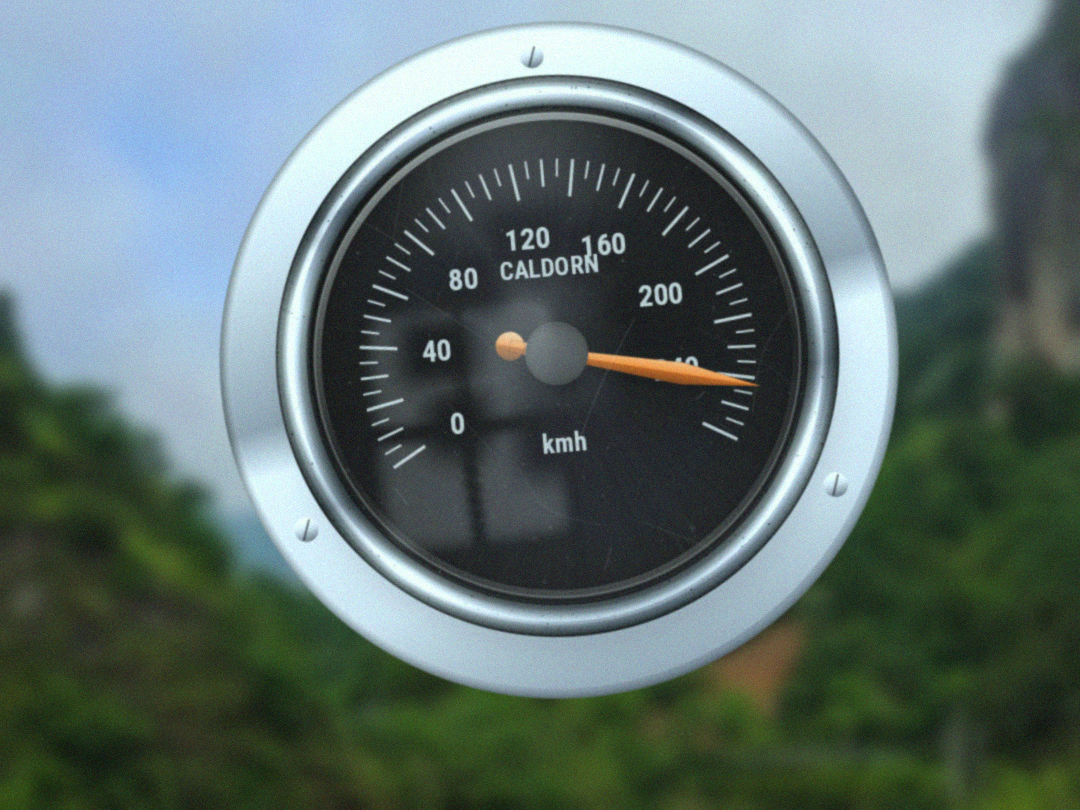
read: 242.5 km/h
